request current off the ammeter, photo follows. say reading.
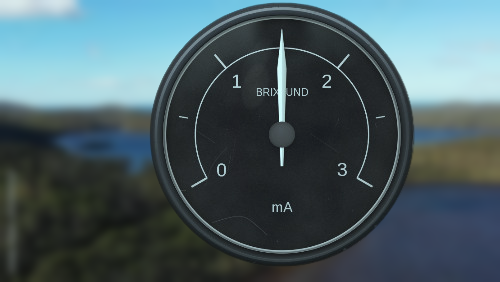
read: 1.5 mA
